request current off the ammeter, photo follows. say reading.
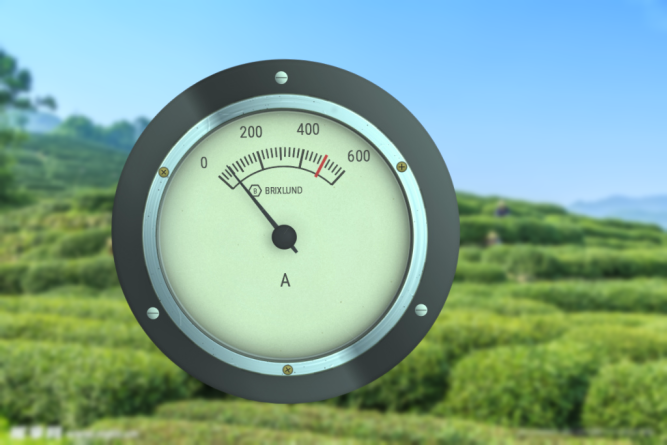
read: 60 A
